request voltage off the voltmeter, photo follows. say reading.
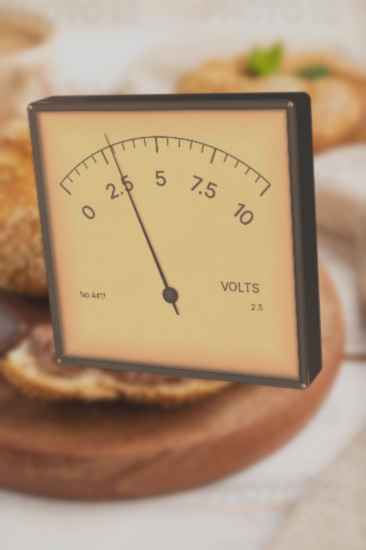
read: 3 V
